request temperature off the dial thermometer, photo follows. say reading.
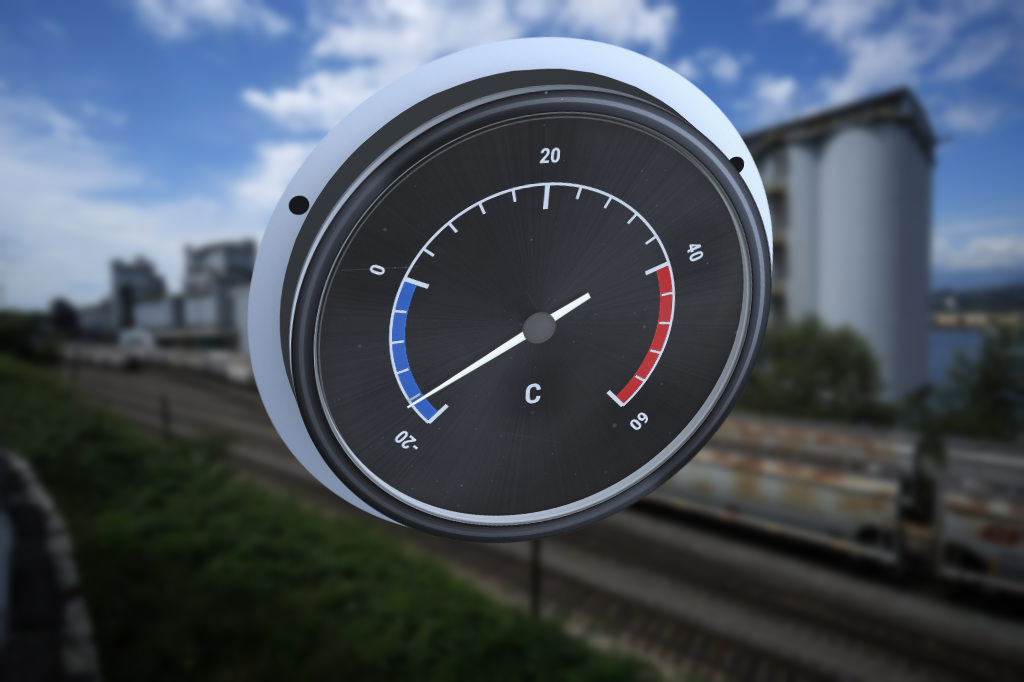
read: -16 °C
